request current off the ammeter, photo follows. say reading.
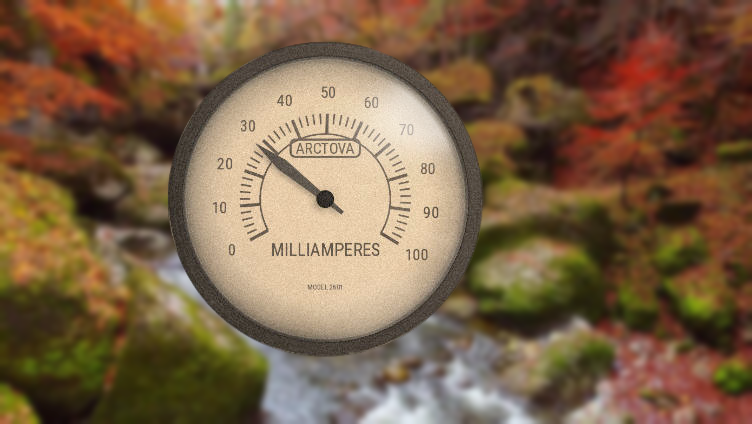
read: 28 mA
